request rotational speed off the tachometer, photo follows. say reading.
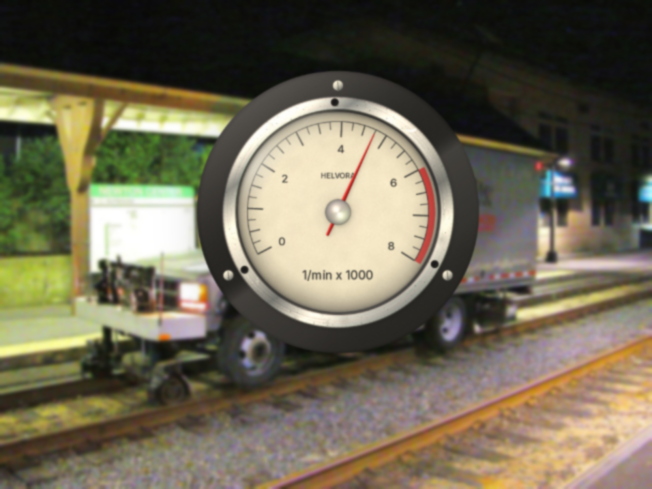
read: 4750 rpm
